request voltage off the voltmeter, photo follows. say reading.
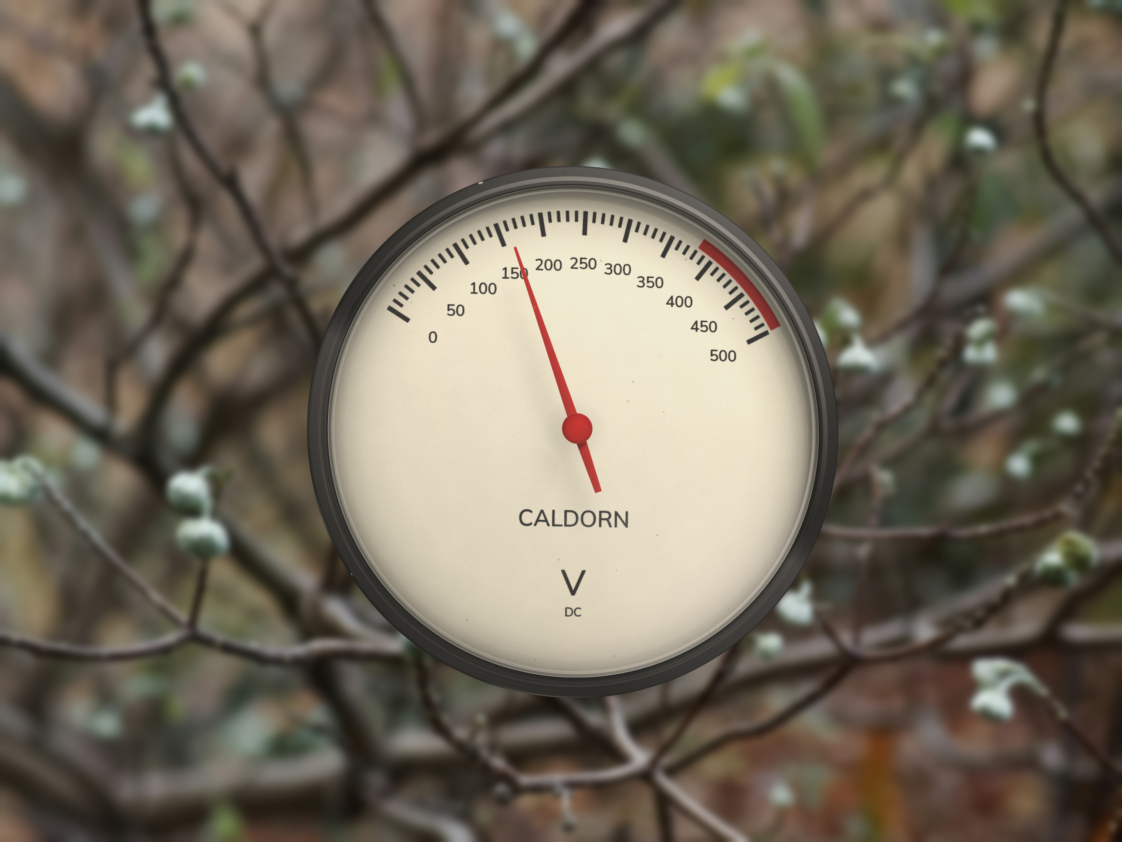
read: 160 V
